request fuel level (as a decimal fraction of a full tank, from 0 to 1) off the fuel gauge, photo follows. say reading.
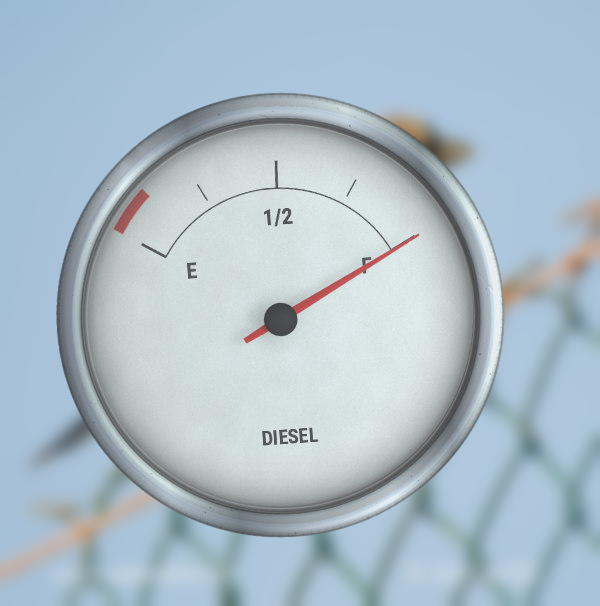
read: 1
